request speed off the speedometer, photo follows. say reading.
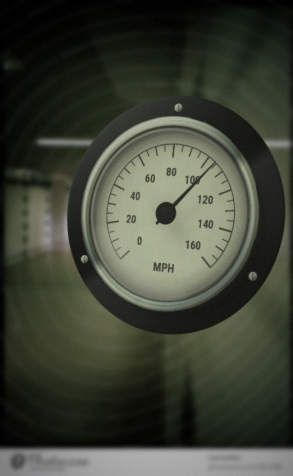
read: 105 mph
